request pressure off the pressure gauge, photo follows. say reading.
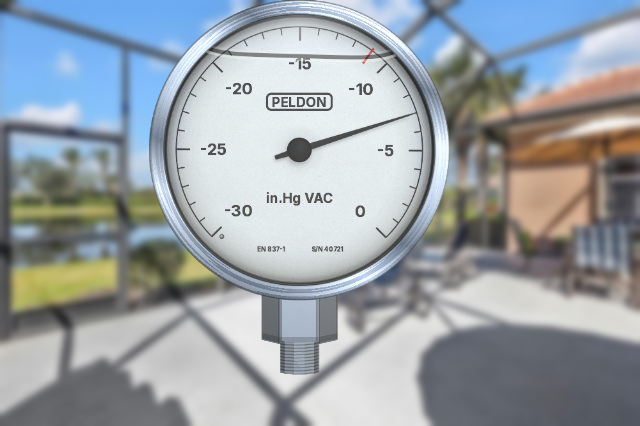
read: -7 inHg
